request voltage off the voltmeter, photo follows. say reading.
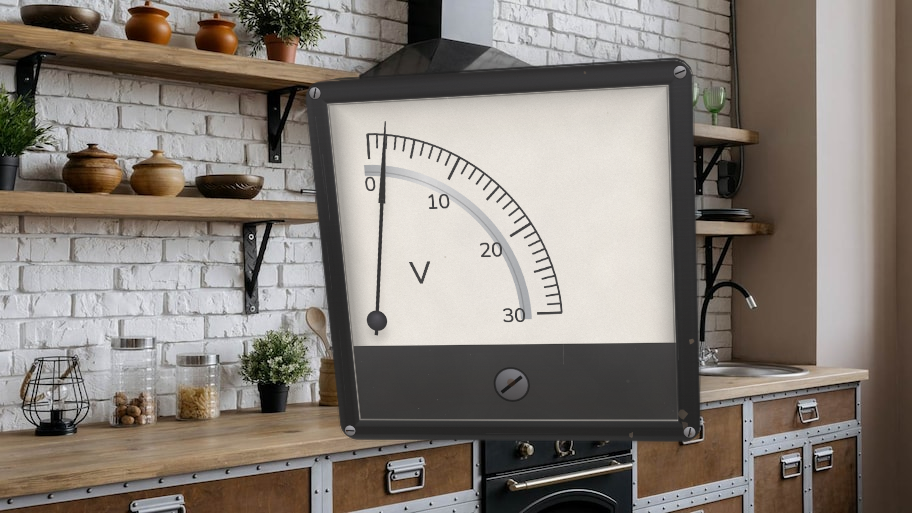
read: 2 V
